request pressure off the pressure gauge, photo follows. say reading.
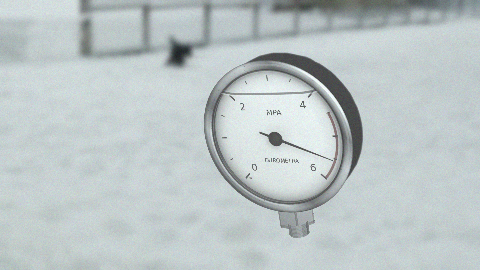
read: 5.5 MPa
